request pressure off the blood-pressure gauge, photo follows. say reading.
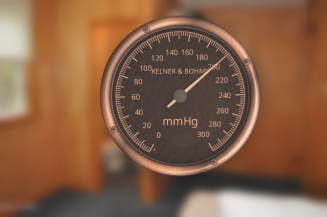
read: 200 mmHg
